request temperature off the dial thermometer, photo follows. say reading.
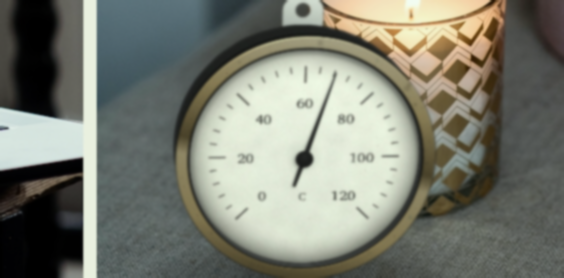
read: 68 °C
